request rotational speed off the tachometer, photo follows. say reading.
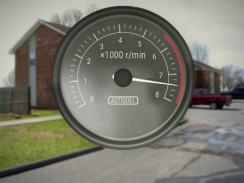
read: 7400 rpm
